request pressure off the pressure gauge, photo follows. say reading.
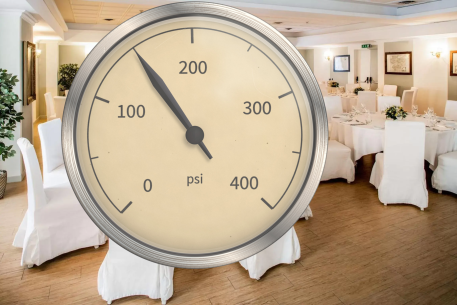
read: 150 psi
